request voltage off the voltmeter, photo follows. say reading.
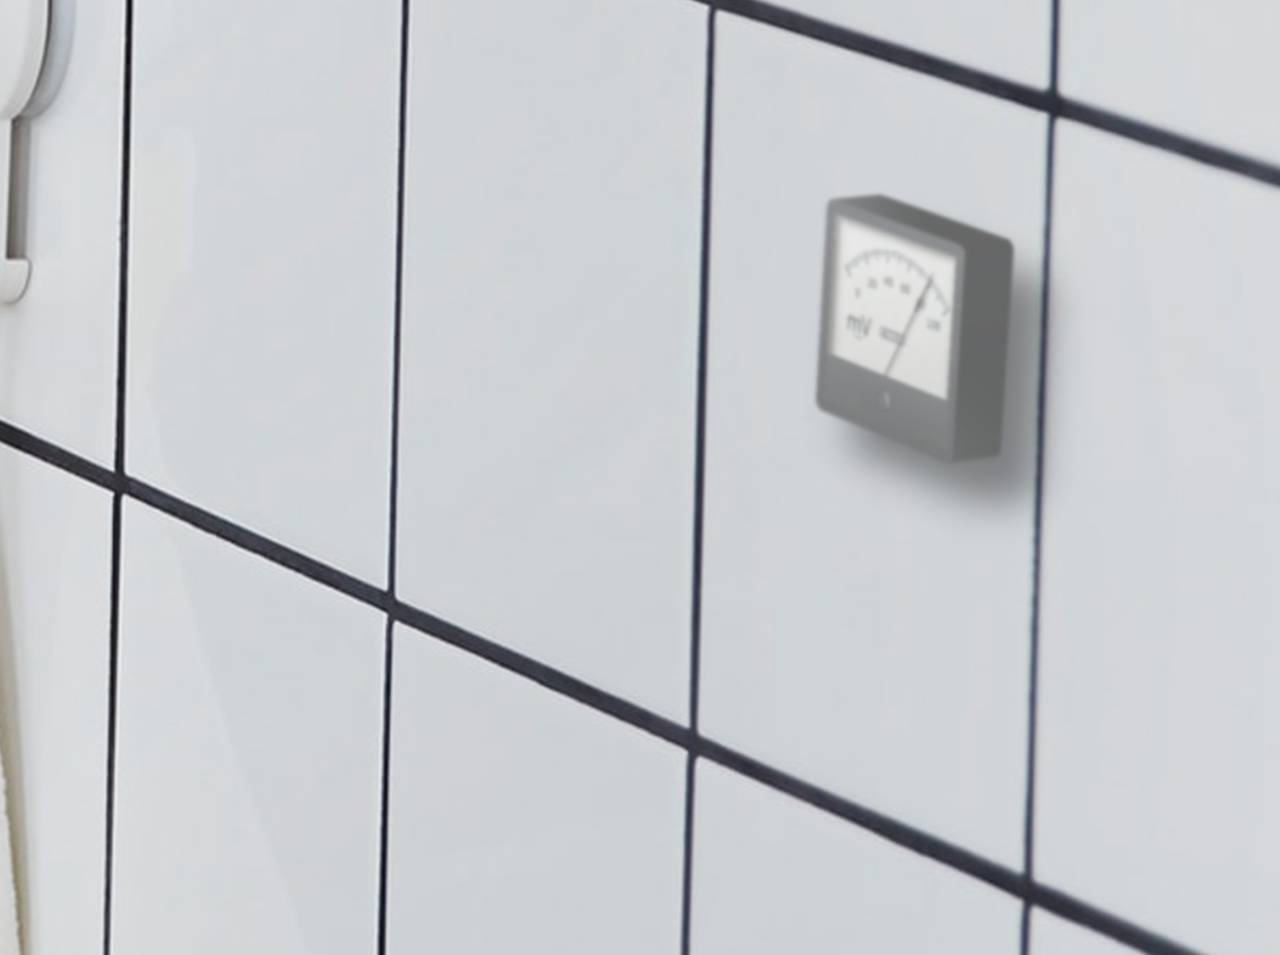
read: 80 mV
